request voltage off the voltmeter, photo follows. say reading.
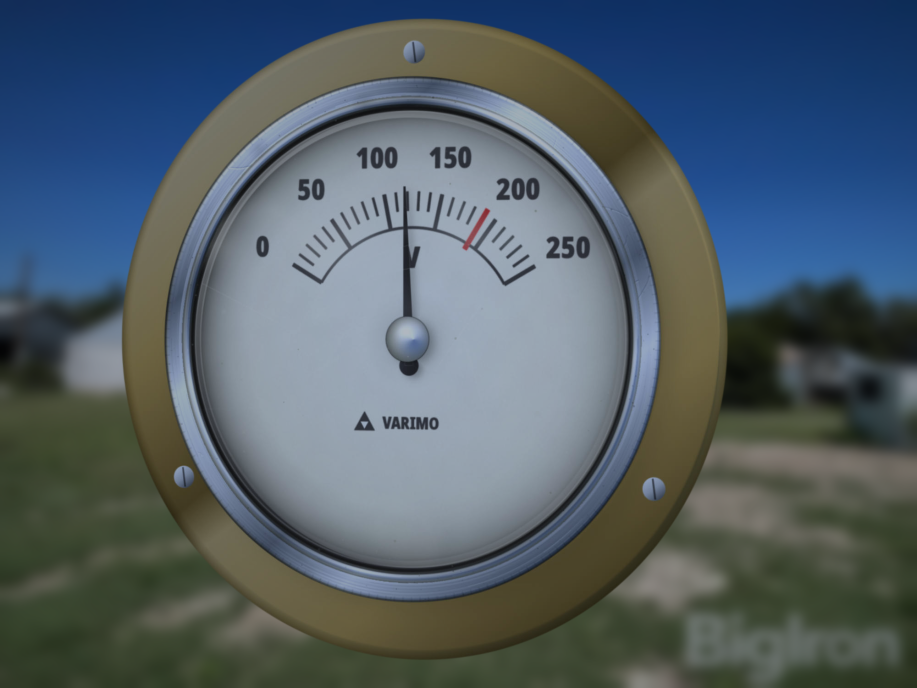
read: 120 V
